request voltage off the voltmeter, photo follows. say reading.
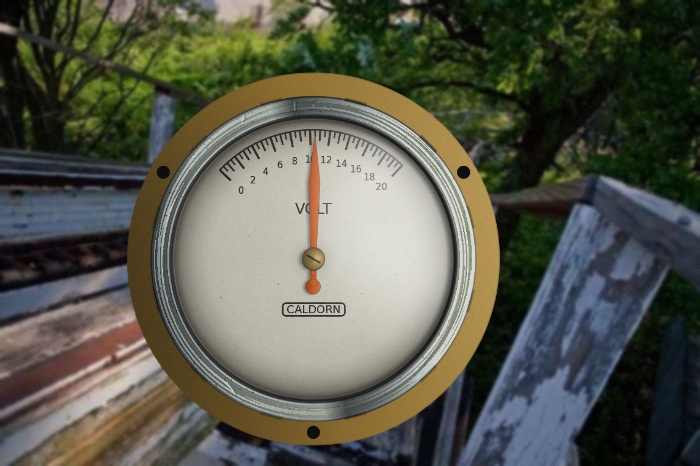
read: 10.5 V
